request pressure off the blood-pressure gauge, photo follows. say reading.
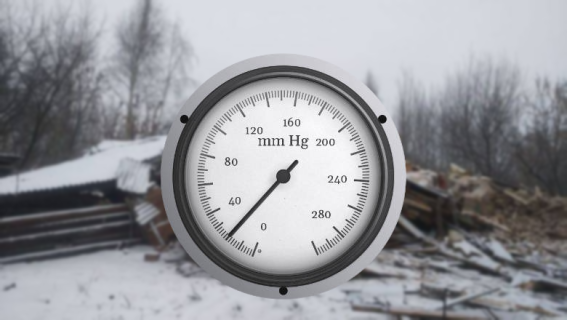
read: 20 mmHg
